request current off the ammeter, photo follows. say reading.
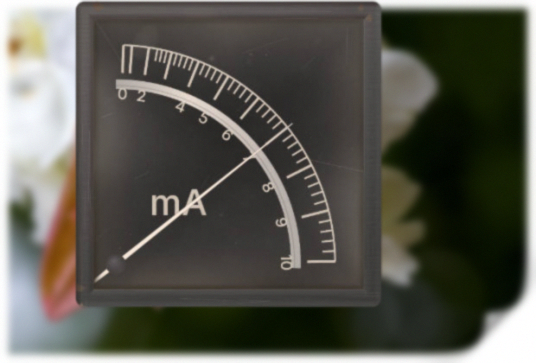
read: 7 mA
